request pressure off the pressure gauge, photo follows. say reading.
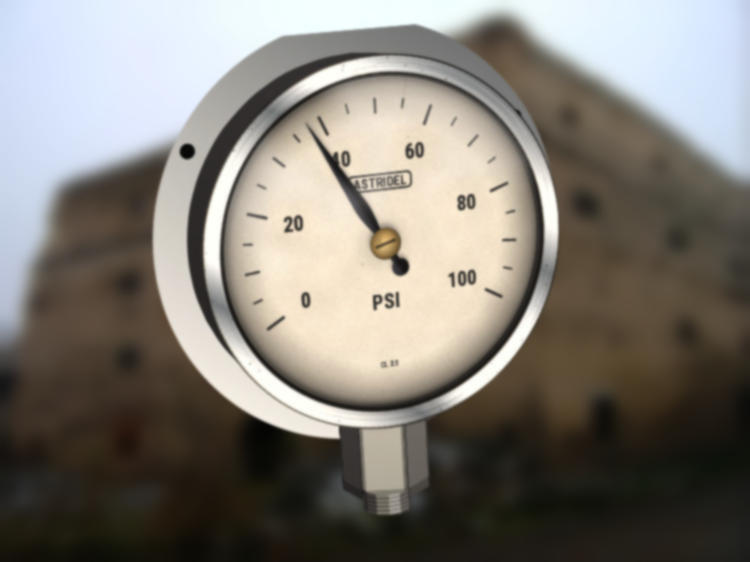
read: 37.5 psi
